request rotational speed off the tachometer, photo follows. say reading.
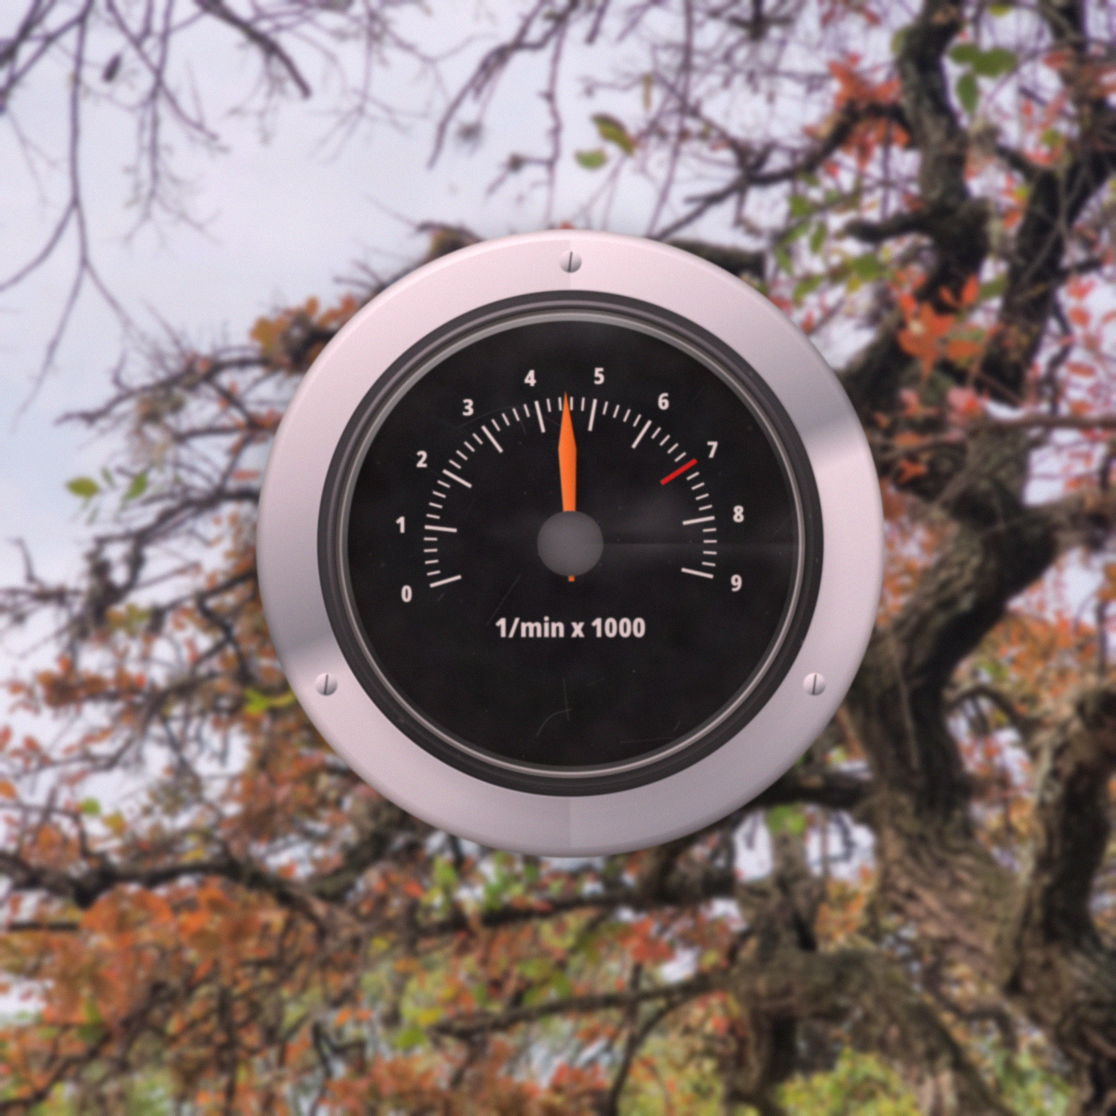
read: 4500 rpm
